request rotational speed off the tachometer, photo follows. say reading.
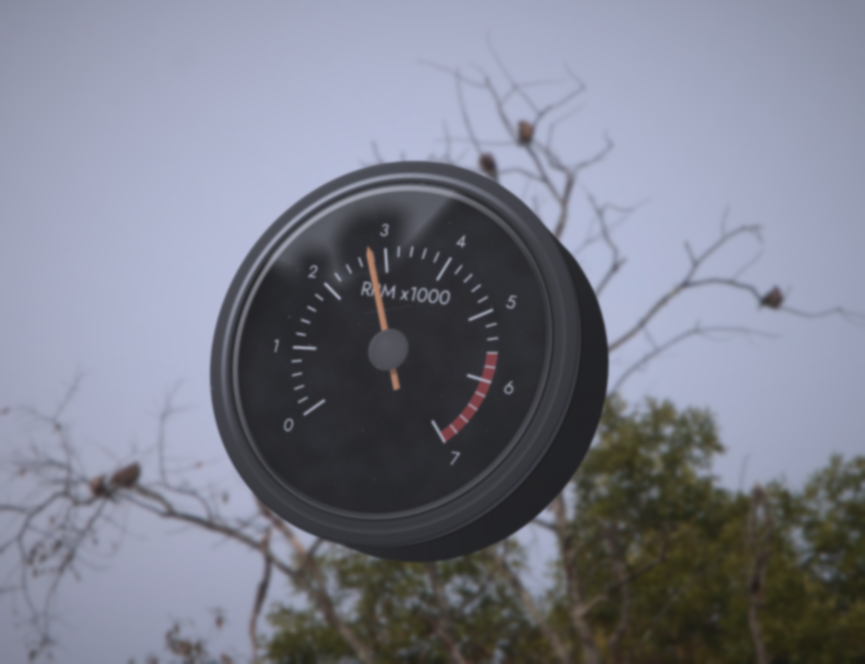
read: 2800 rpm
